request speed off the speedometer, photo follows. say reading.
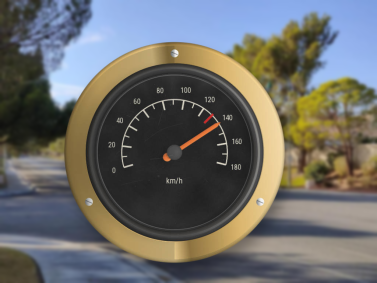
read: 140 km/h
